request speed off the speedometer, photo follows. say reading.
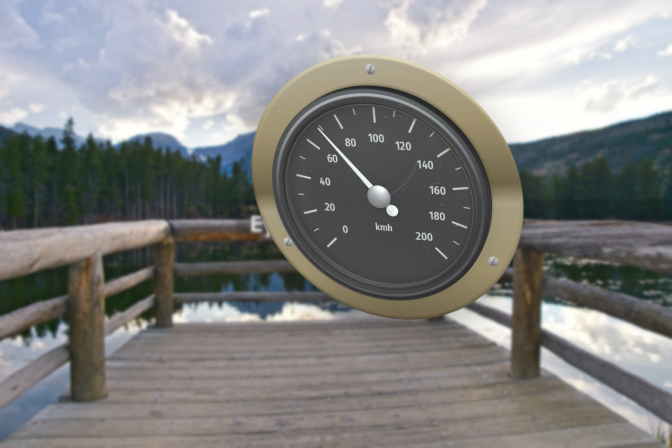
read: 70 km/h
